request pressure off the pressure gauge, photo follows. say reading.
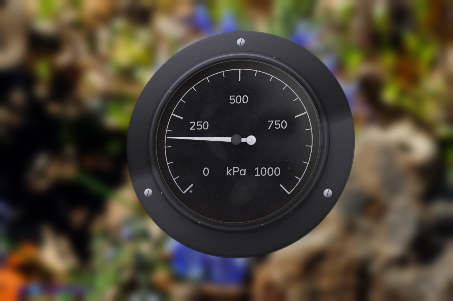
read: 175 kPa
